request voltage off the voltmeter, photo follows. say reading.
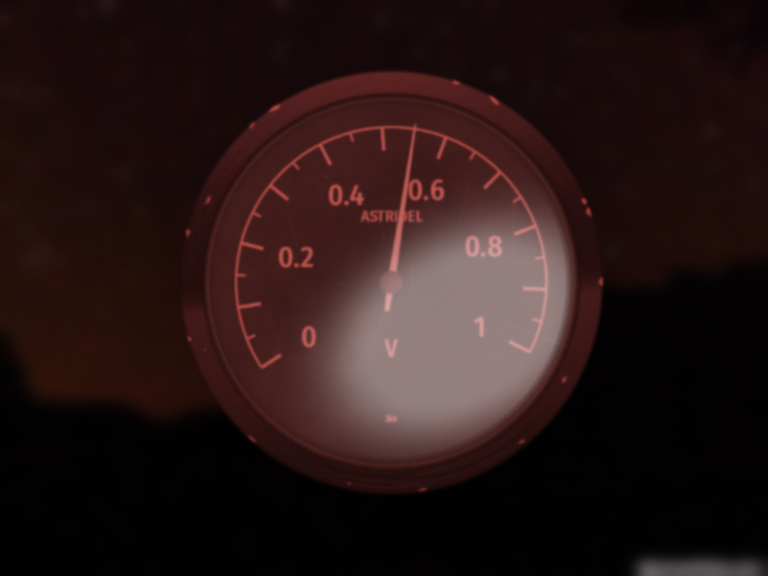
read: 0.55 V
